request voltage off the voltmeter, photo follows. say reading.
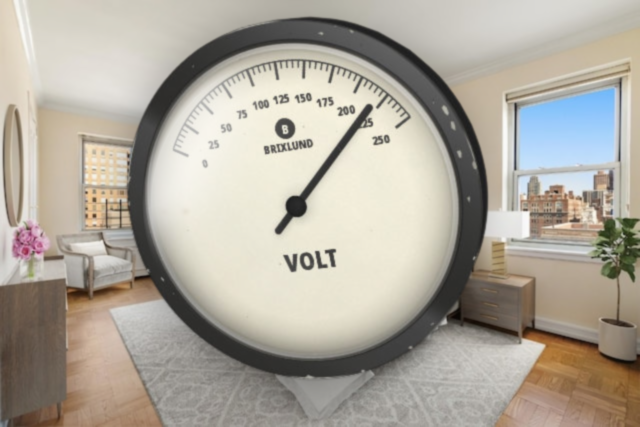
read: 220 V
